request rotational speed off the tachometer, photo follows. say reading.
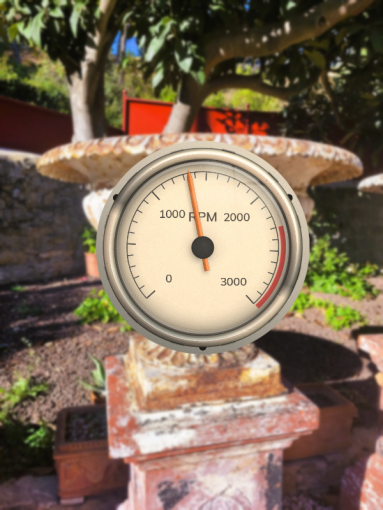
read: 1350 rpm
